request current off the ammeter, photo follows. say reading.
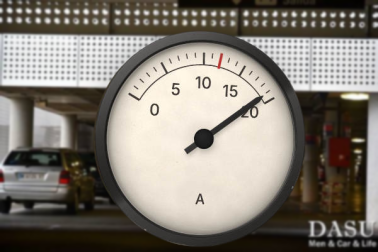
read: 19 A
